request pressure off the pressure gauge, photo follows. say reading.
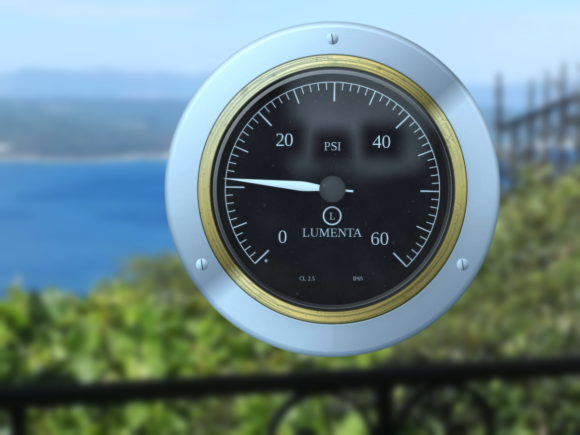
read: 11 psi
